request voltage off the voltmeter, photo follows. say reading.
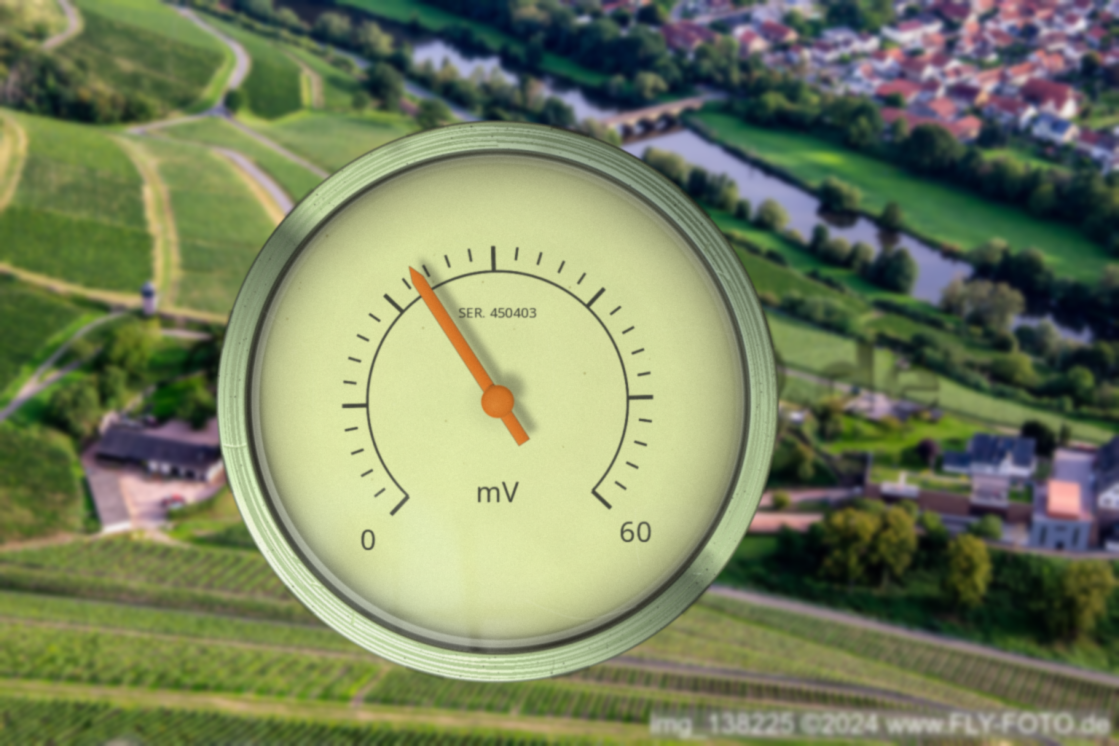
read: 23 mV
